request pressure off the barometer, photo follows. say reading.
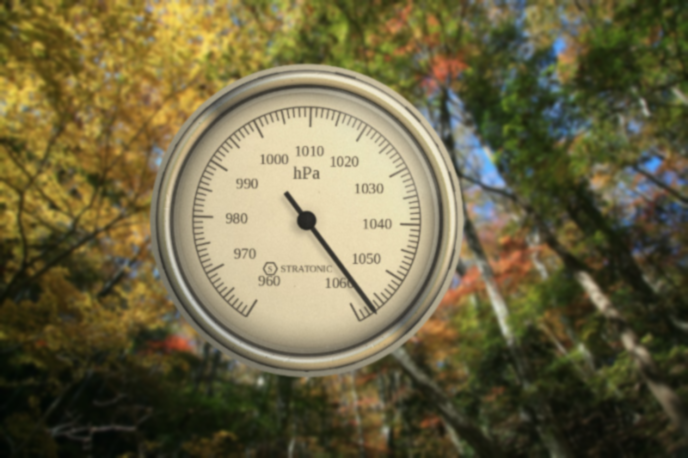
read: 1057 hPa
